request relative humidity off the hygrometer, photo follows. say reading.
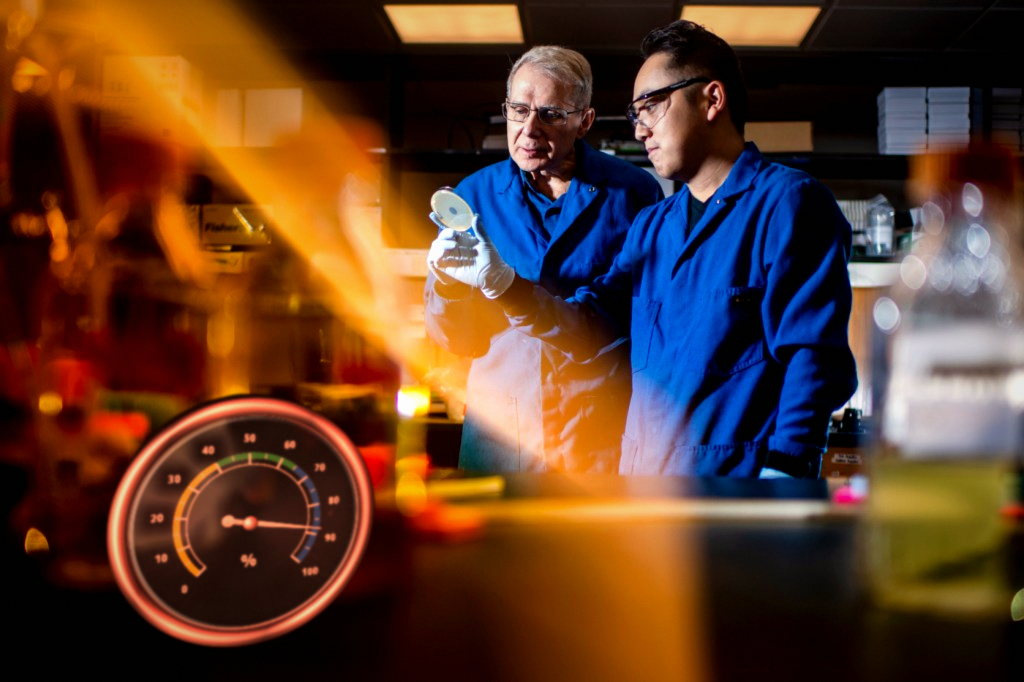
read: 87.5 %
